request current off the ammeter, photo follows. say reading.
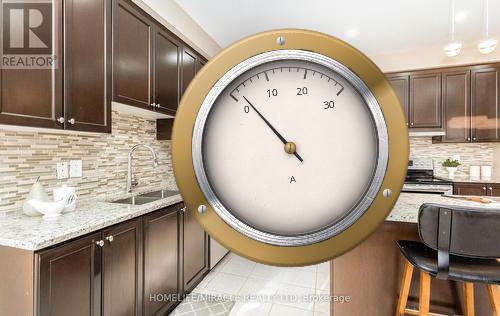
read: 2 A
